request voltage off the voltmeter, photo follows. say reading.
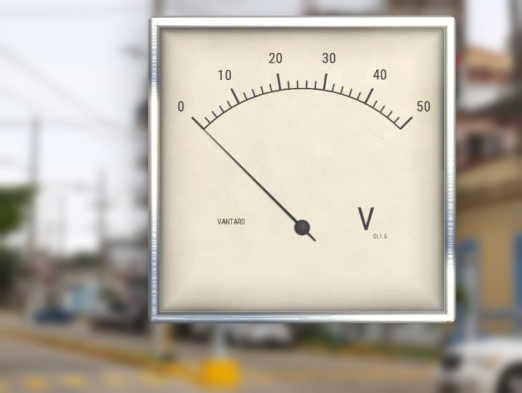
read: 0 V
